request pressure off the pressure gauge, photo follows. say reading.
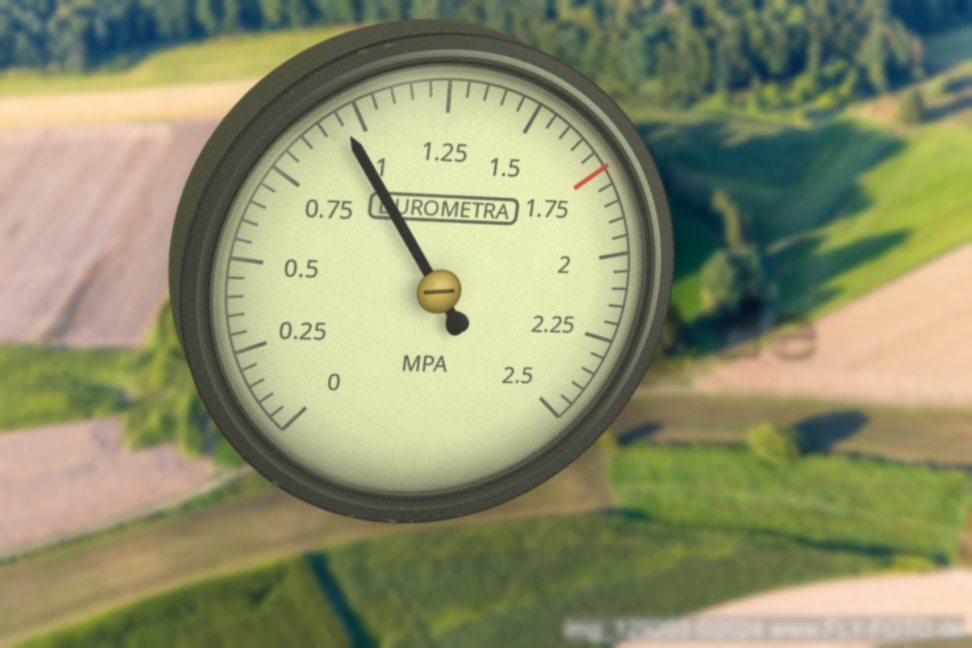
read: 0.95 MPa
